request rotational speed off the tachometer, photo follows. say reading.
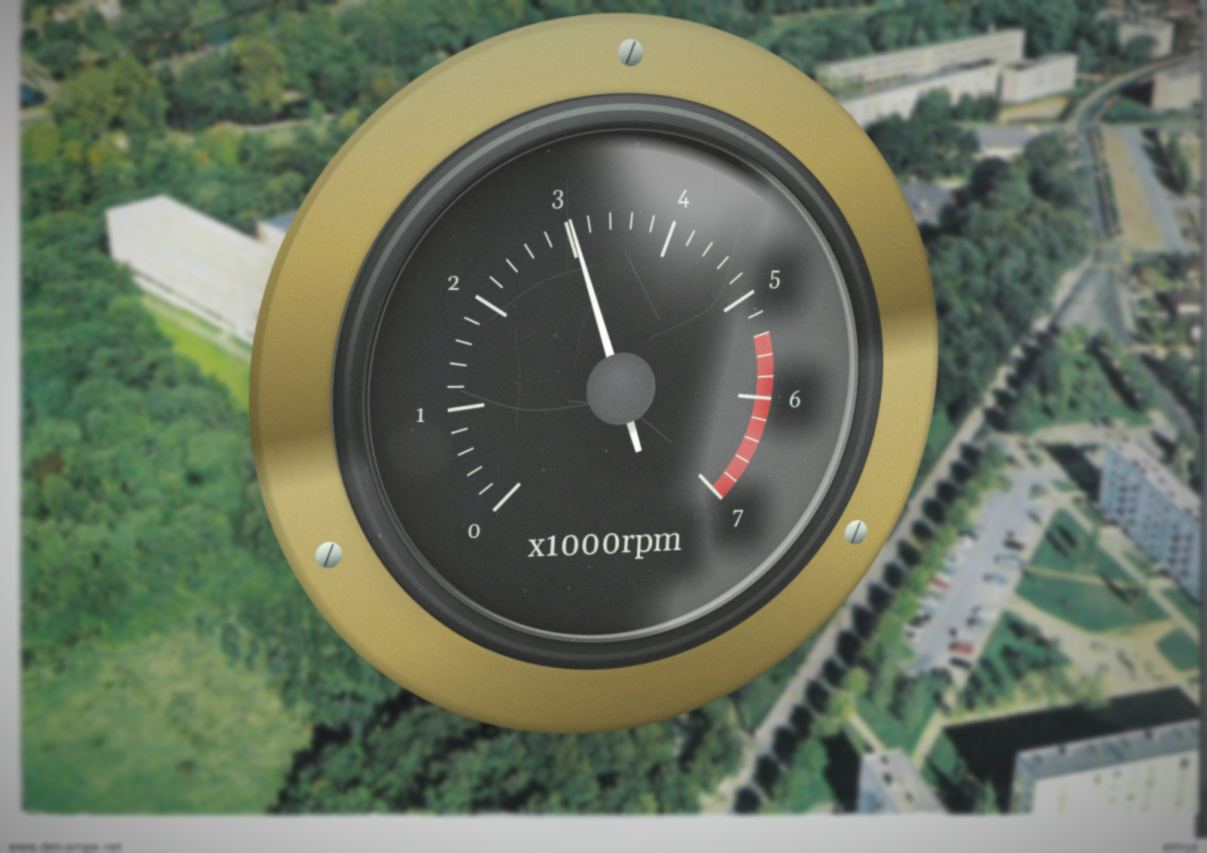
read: 3000 rpm
